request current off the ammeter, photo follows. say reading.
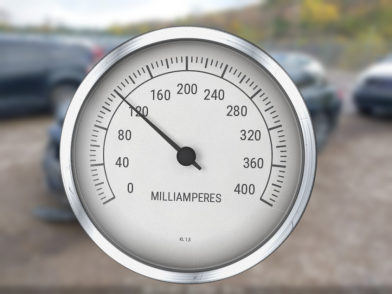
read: 120 mA
